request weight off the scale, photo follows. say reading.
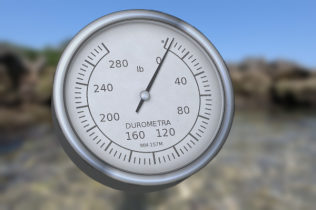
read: 4 lb
